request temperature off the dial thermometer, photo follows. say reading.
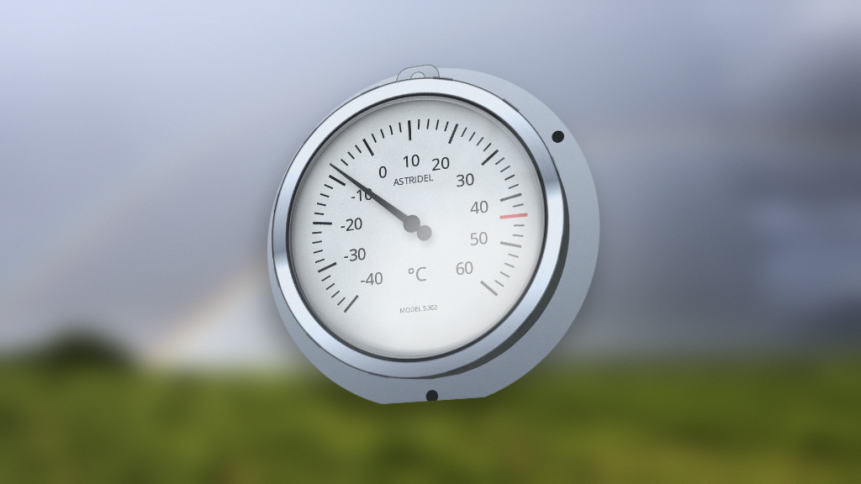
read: -8 °C
